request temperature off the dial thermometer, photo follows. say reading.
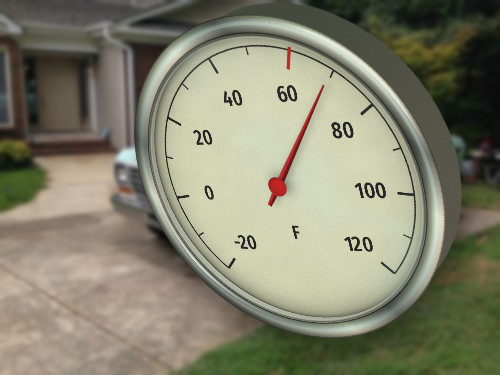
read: 70 °F
